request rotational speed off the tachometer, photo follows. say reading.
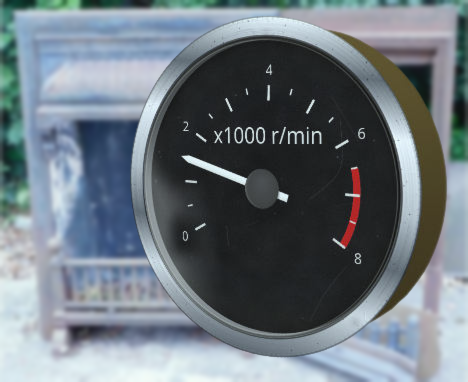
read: 1500 rpm
